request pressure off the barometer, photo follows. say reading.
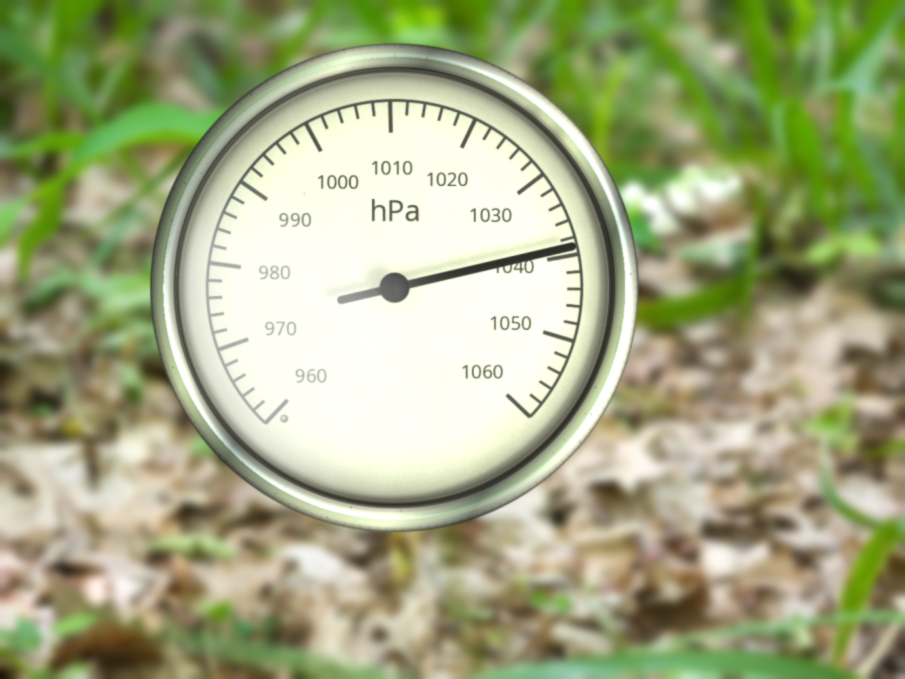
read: 1039 hPa
